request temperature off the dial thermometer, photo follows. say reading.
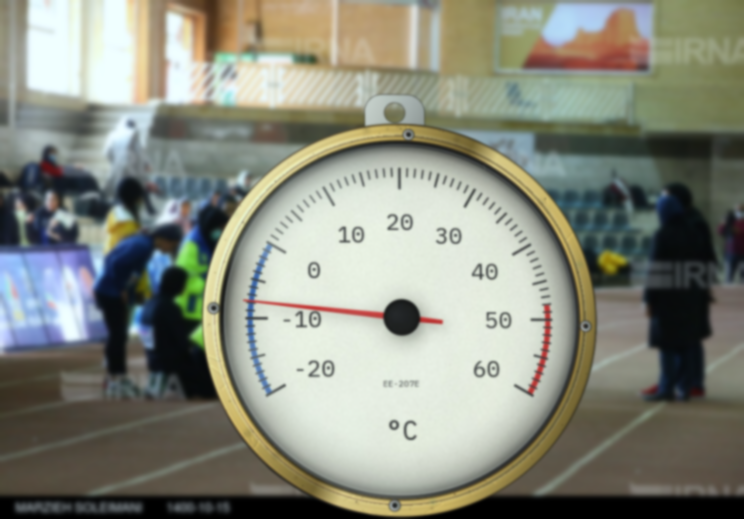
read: -8 °C
